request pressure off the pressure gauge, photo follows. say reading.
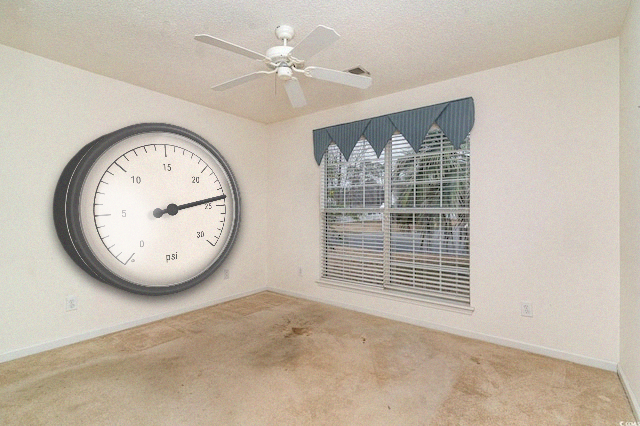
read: 24 psi
